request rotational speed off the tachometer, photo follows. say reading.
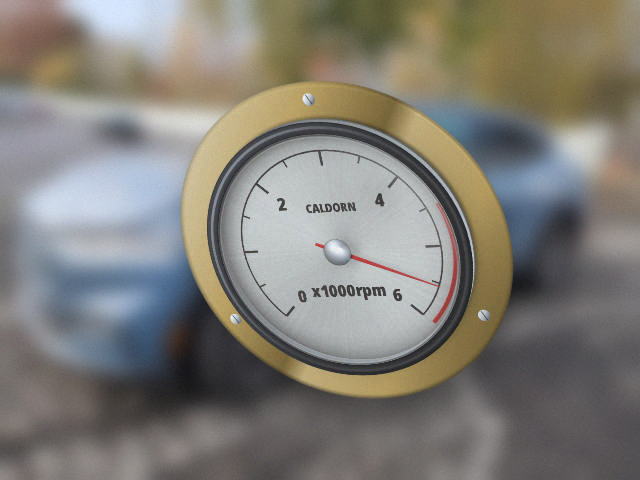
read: 5500 rpm
